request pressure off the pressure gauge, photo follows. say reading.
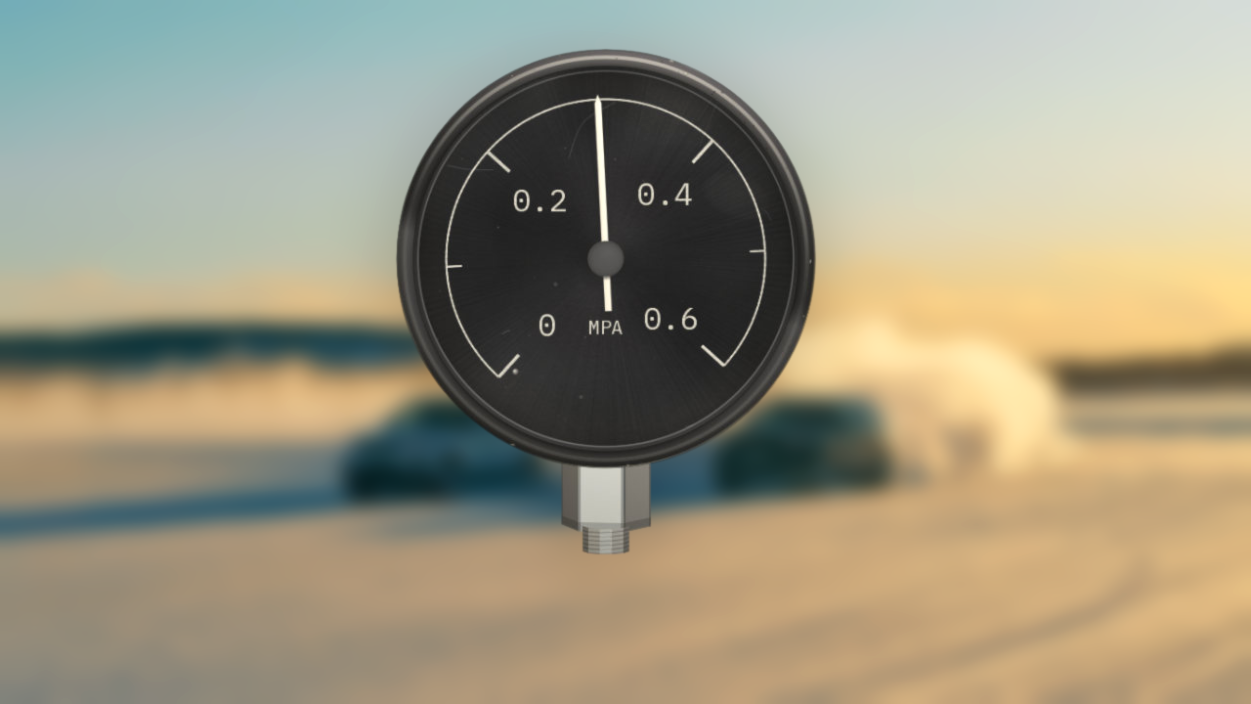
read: 0.3 MPa
